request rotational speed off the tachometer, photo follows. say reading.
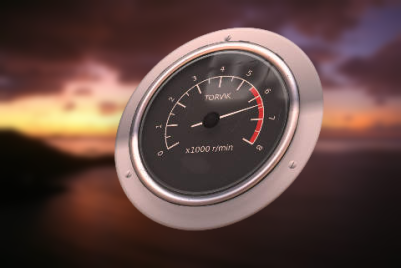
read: 6500 rpm
